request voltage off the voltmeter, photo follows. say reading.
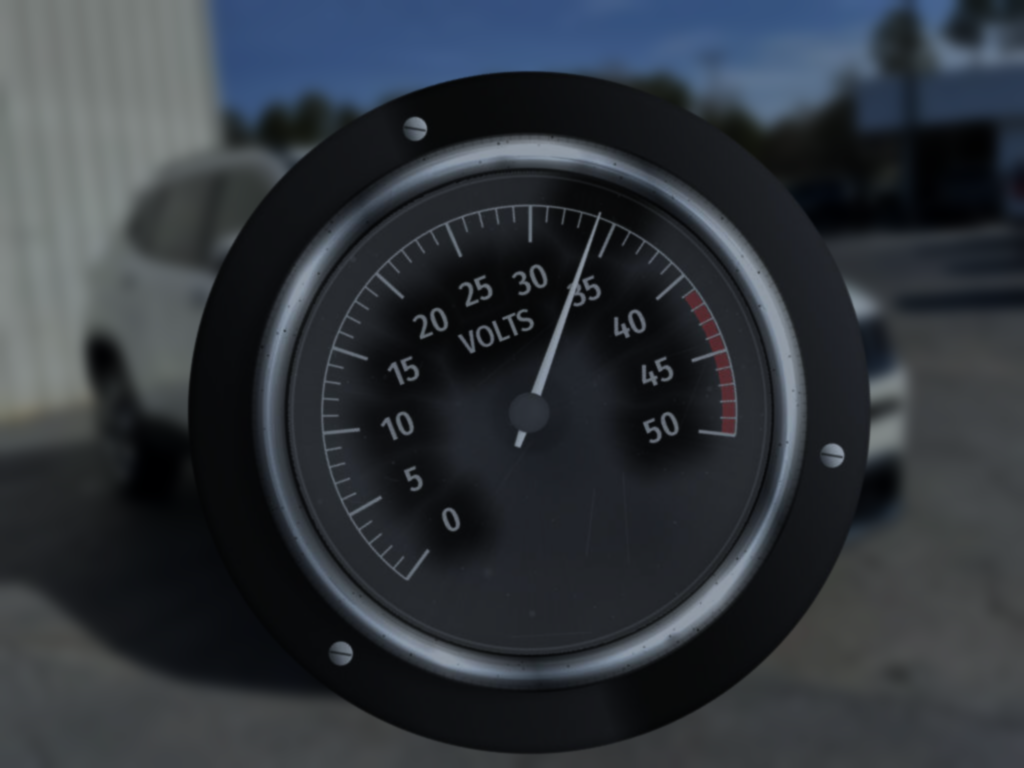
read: 34 V
